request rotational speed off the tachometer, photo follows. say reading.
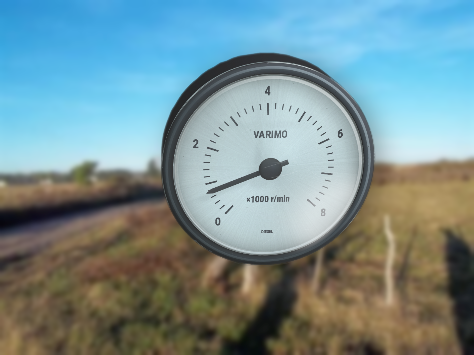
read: 800 rpm
